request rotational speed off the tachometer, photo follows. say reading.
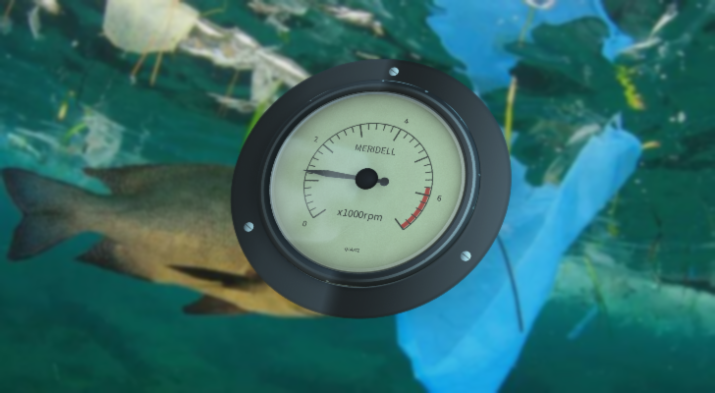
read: 1200 rpm
